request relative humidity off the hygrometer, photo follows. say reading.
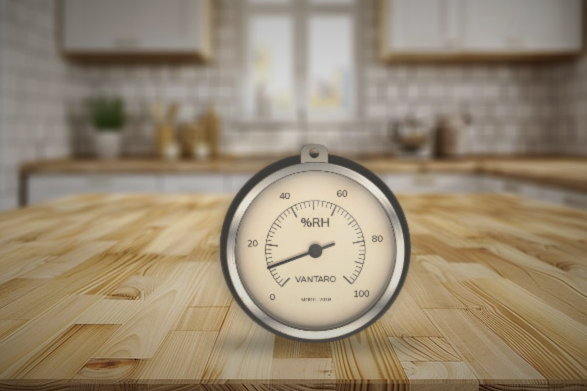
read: 10 %
